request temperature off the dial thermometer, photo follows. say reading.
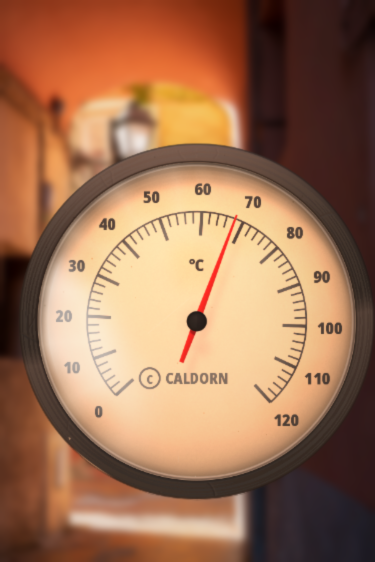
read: 68 °C
